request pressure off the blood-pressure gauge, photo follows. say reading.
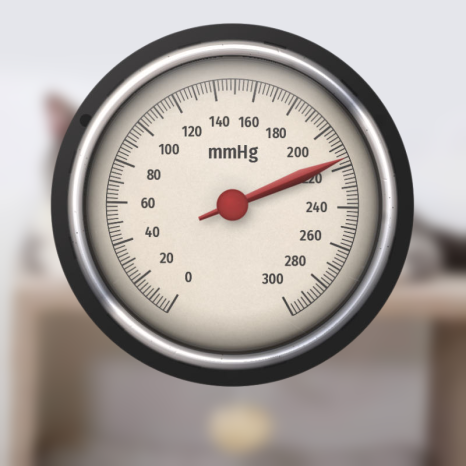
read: 216 mmHg
